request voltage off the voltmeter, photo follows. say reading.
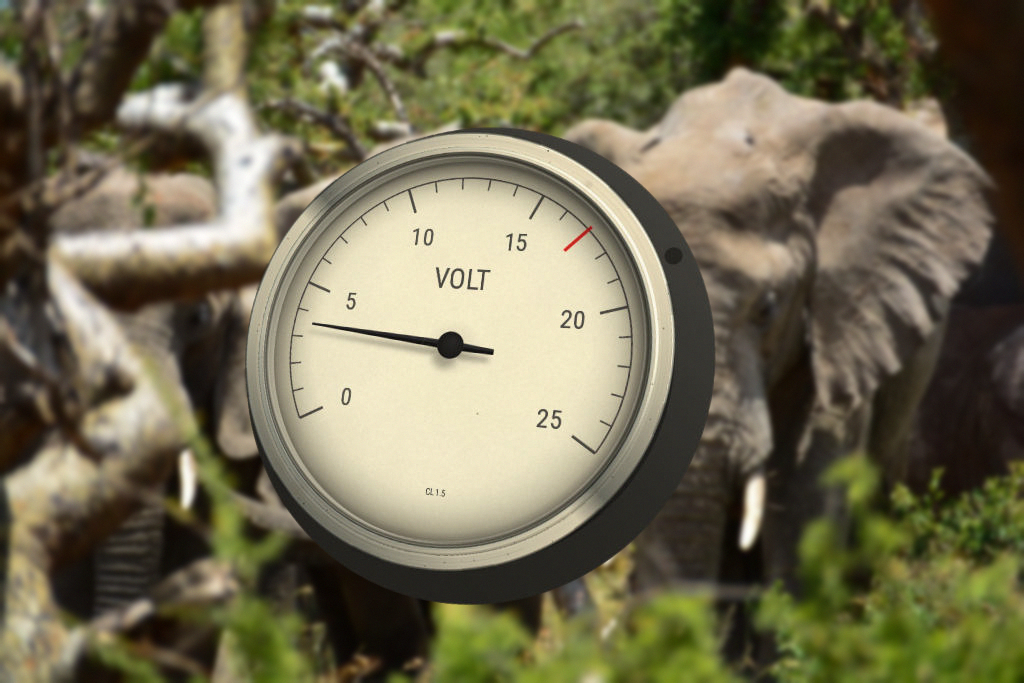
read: 3.5 V
